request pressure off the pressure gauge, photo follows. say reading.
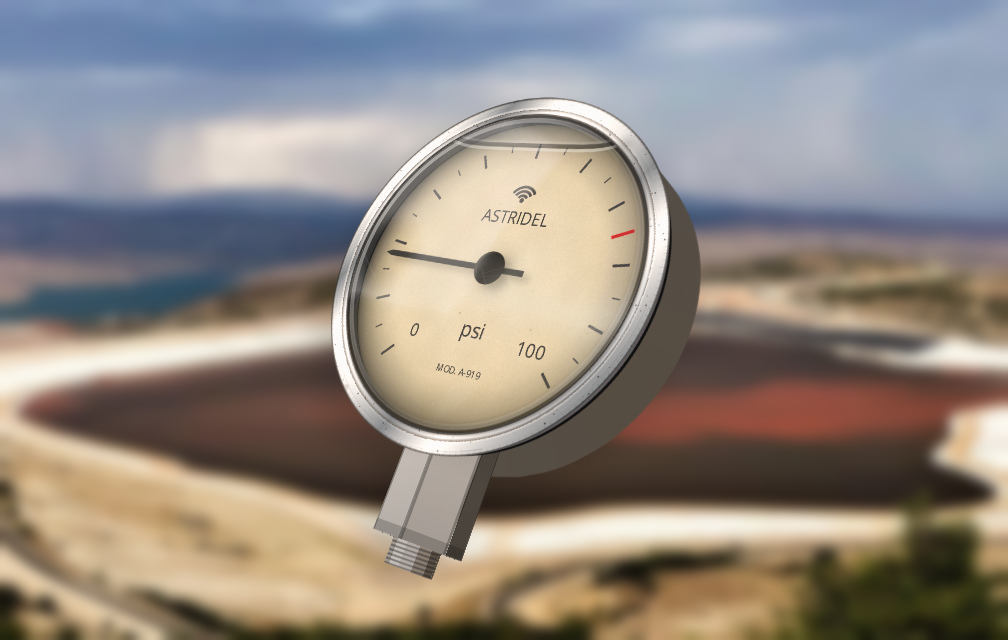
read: 17.5 psi
